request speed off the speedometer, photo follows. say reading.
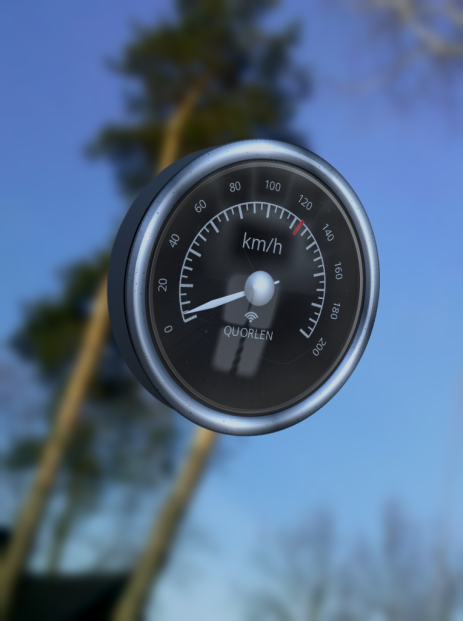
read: 5 km/h
